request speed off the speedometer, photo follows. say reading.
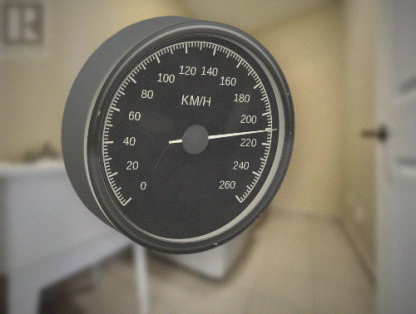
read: 210 km/h
